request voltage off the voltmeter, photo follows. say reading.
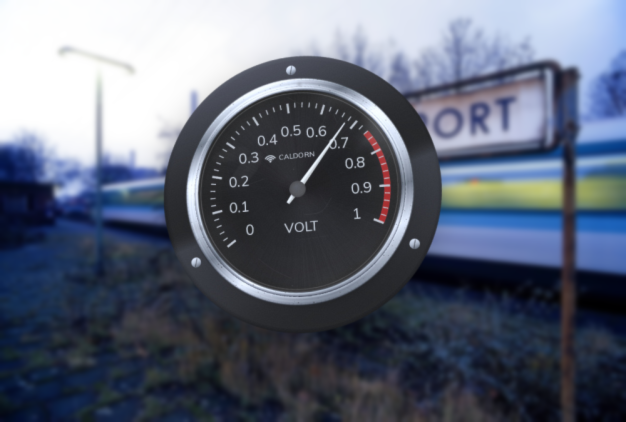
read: 0.68 V
